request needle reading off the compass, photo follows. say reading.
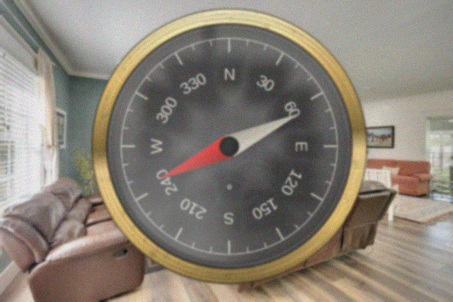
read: 245 °
